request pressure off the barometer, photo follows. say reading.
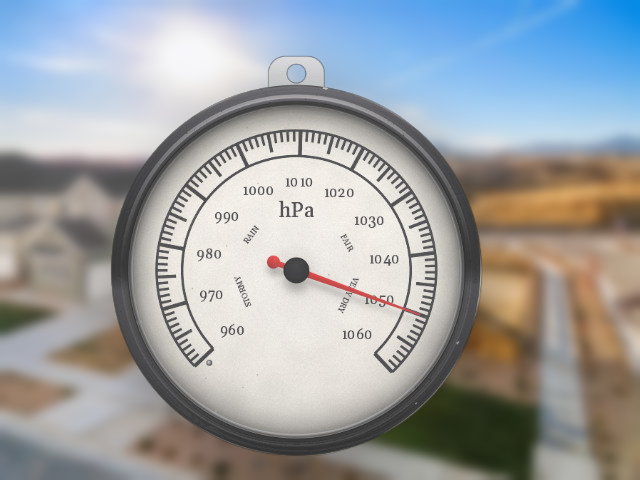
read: 1050 hPa
